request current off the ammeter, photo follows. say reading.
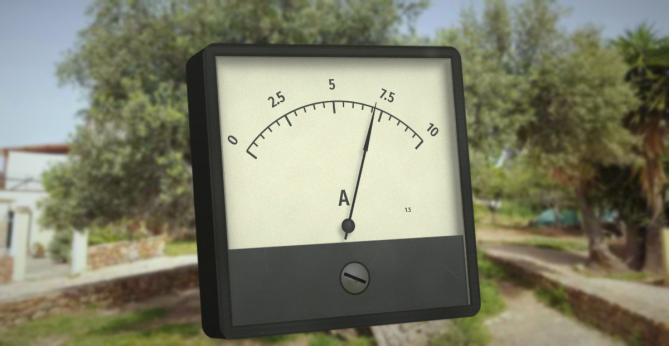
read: 7 A
